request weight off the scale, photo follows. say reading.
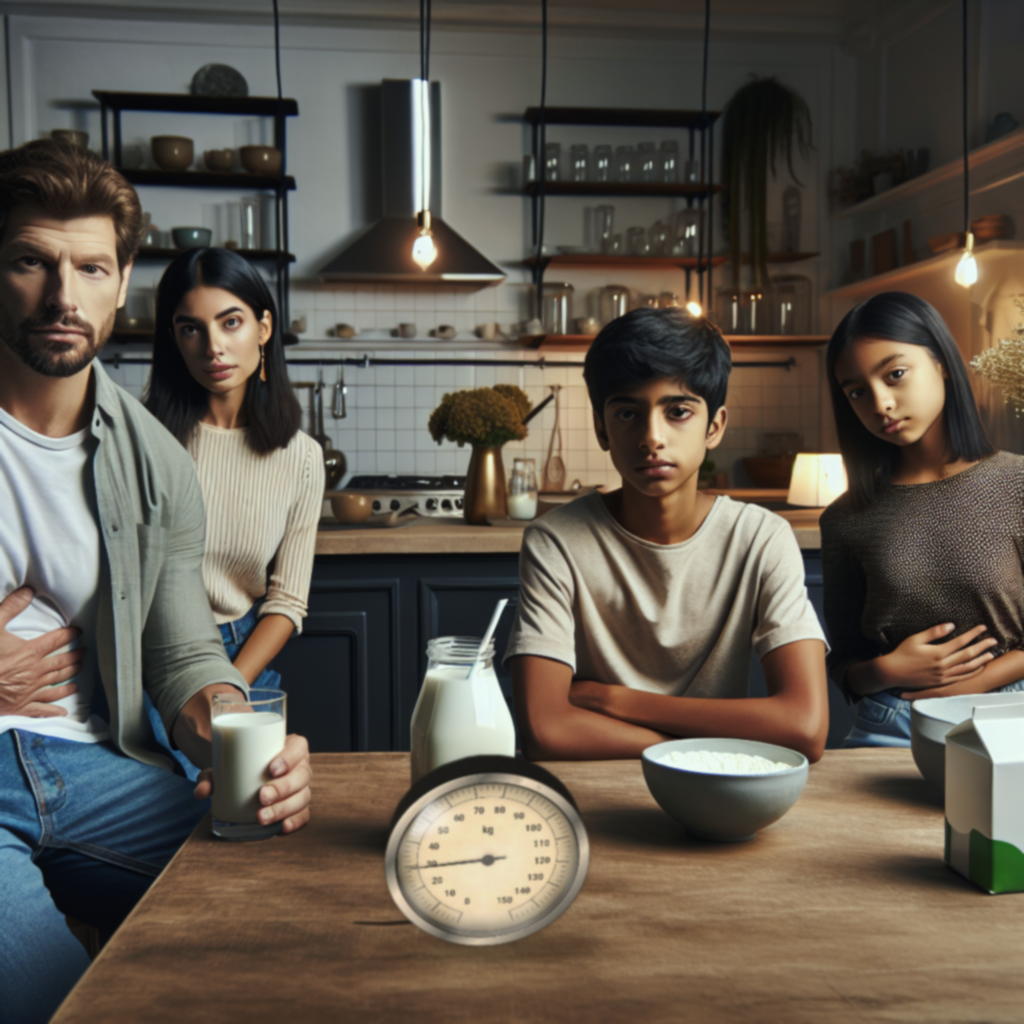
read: 30 kg
